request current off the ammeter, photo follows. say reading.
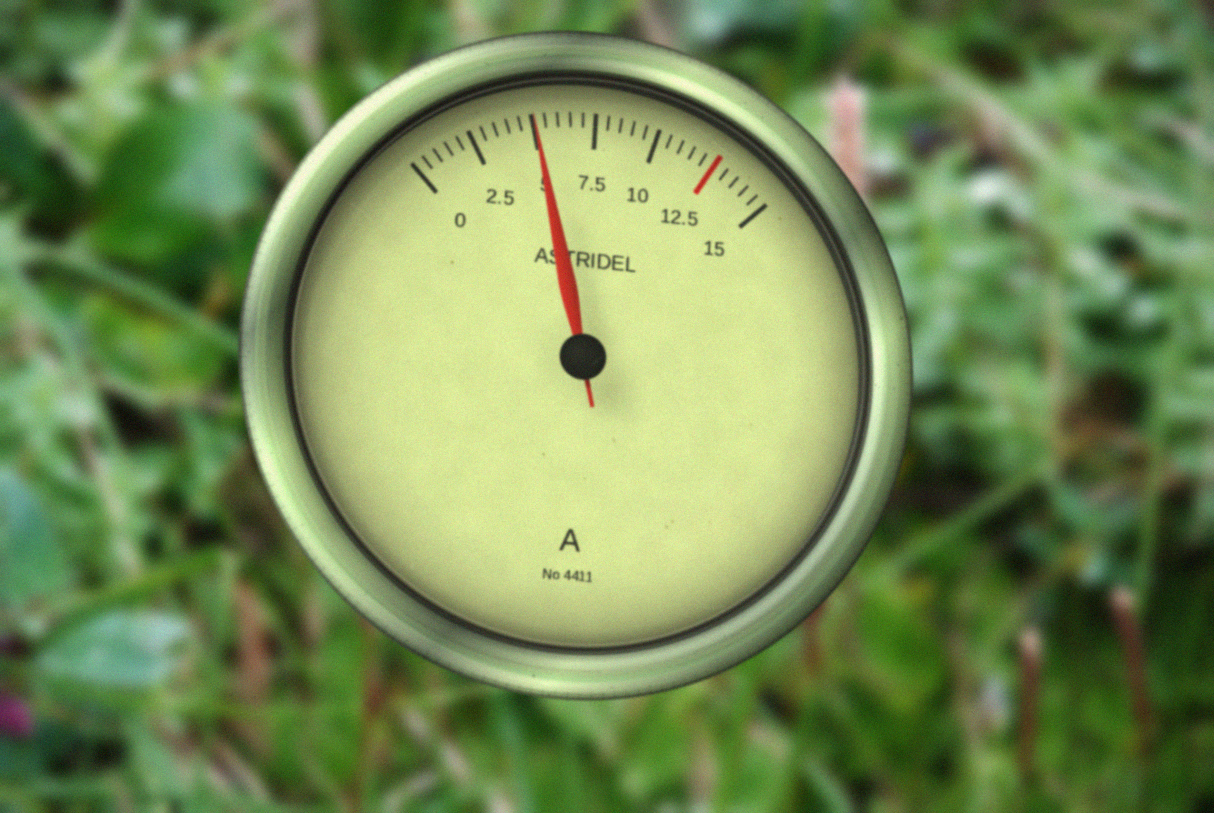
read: 5 A
